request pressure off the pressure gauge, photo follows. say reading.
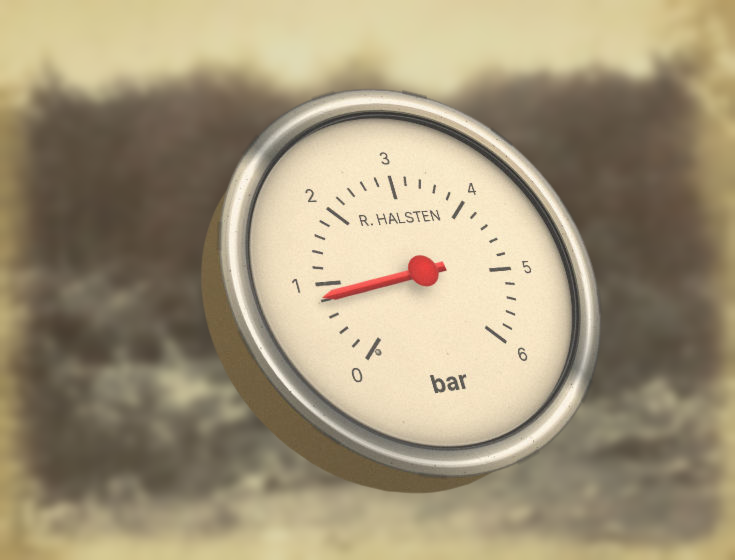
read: 0.8 bar
